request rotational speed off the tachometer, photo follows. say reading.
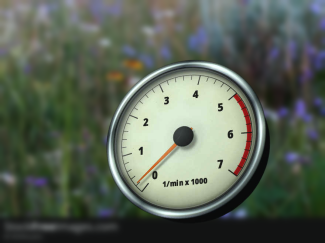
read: 200 rpm
